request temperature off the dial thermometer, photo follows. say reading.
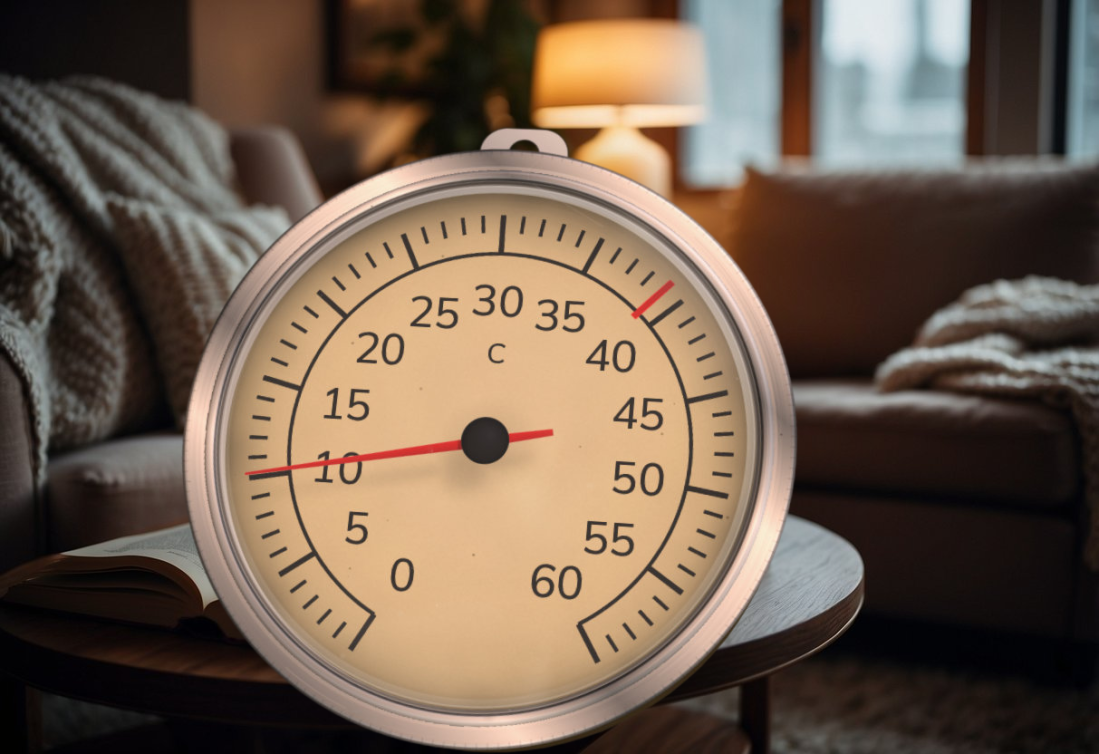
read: 10 °C
